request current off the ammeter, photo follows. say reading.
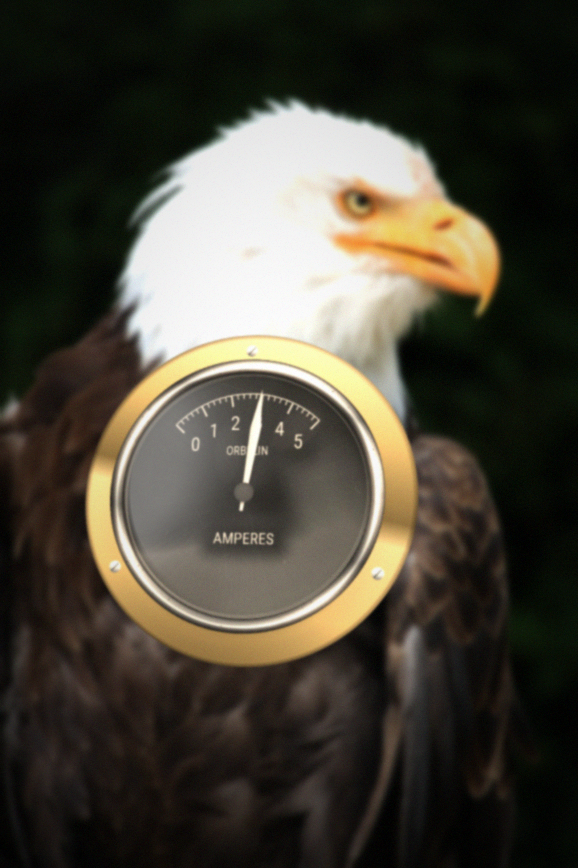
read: 3 A
